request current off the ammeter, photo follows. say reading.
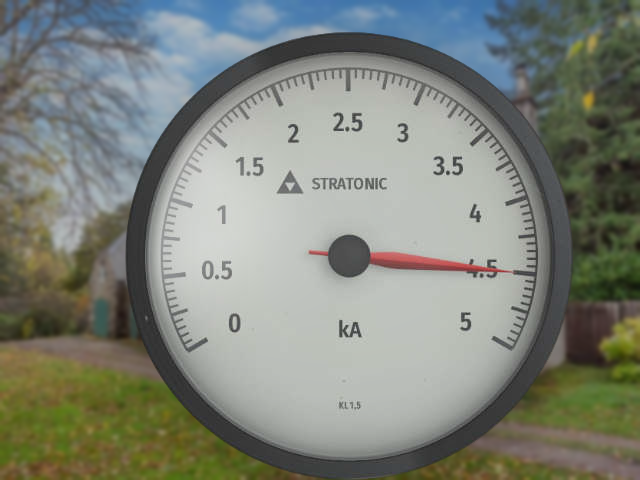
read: 4.5 kA
